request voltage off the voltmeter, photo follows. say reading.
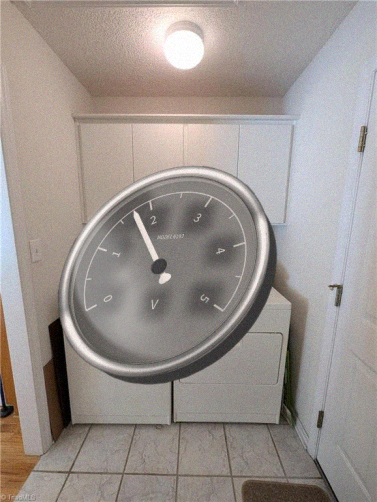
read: 1.75 V
